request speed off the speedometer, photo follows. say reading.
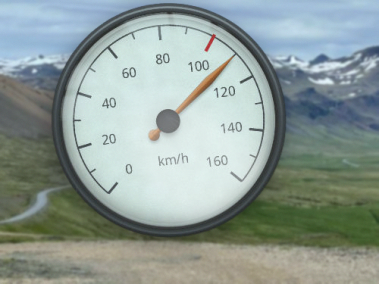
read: 110 km/h
